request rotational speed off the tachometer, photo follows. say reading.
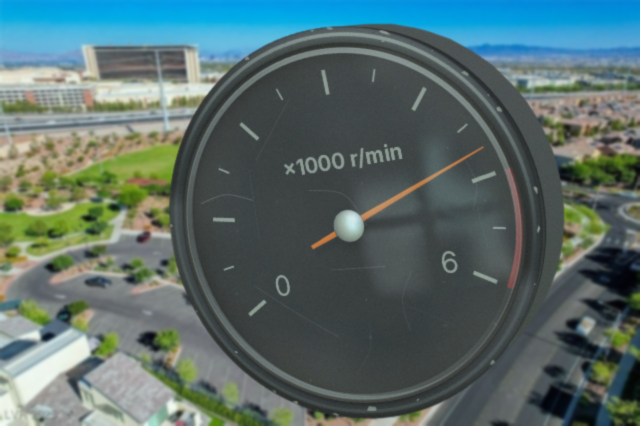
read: 4750 rpm
